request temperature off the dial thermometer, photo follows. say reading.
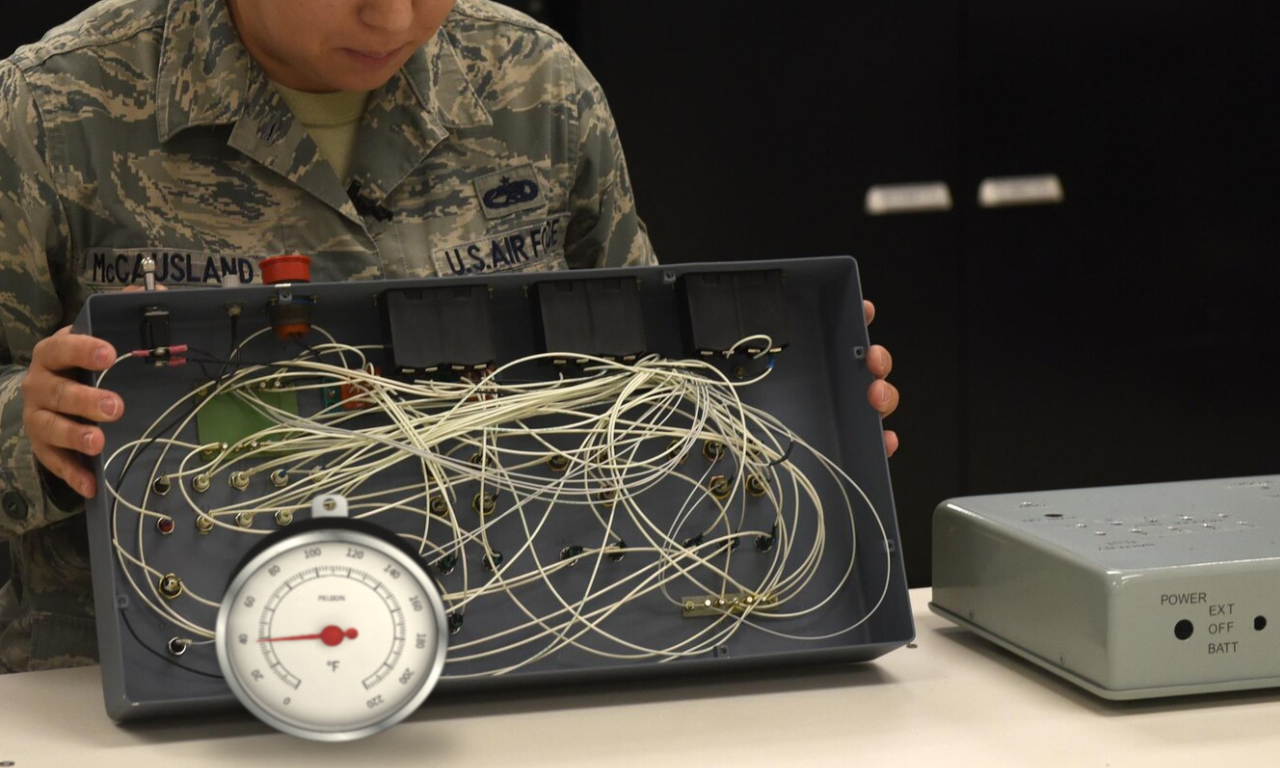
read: 40 °F
